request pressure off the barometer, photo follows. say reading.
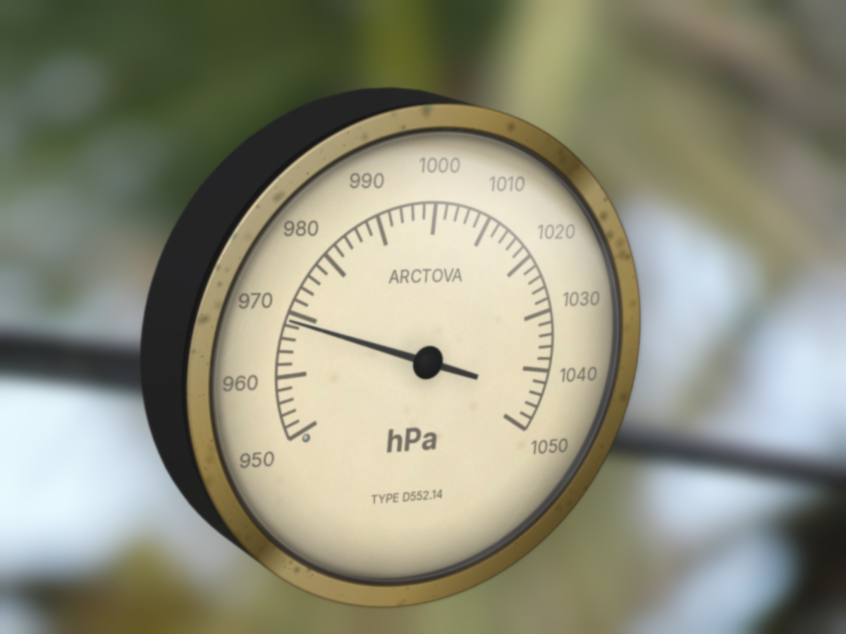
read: 969 hPa
